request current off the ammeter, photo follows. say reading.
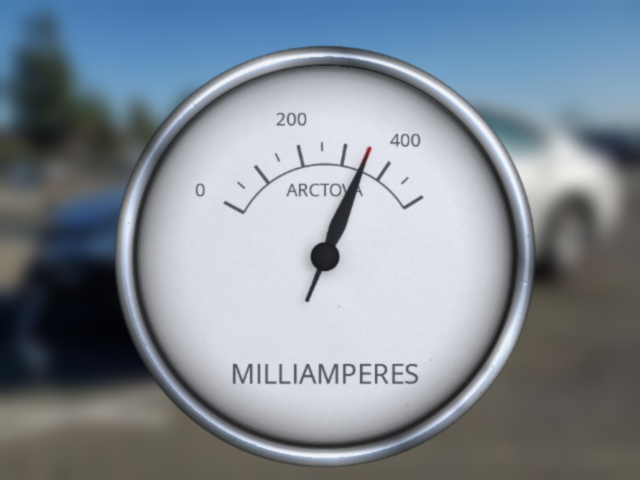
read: 350 mA
